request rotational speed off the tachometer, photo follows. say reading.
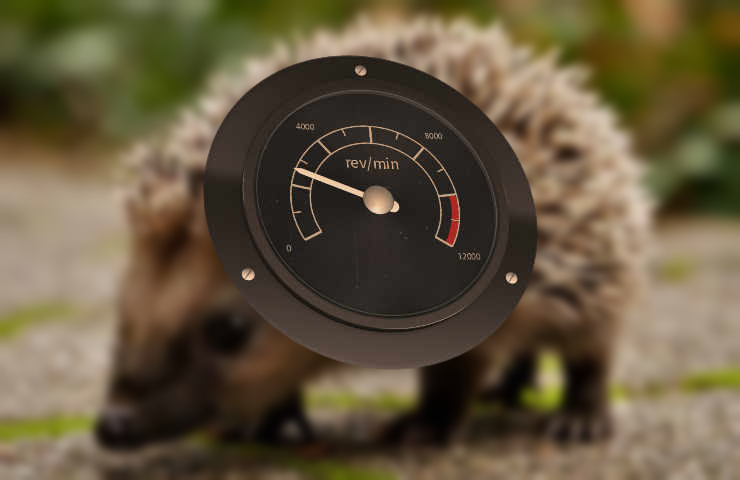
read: 2500 rpm
